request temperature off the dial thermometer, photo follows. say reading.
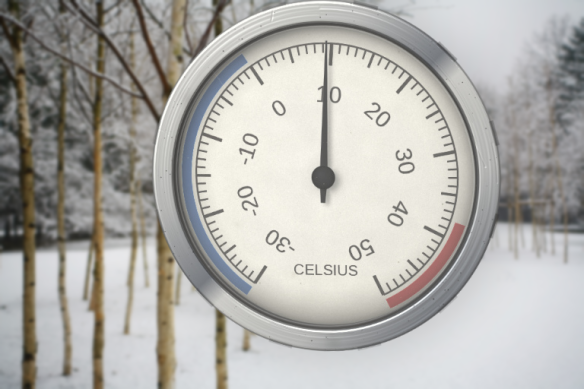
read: 9.5 °C
